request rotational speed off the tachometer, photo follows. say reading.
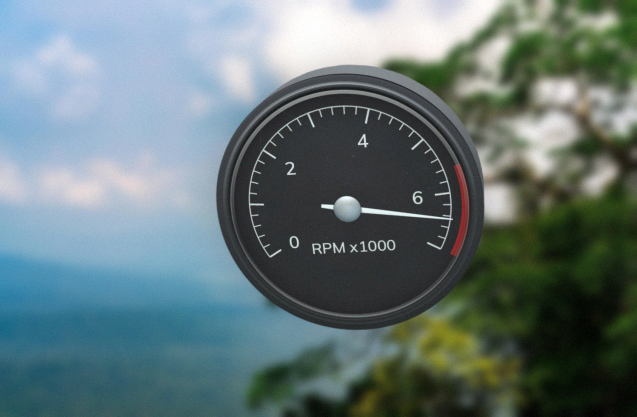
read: 6400 rpm
